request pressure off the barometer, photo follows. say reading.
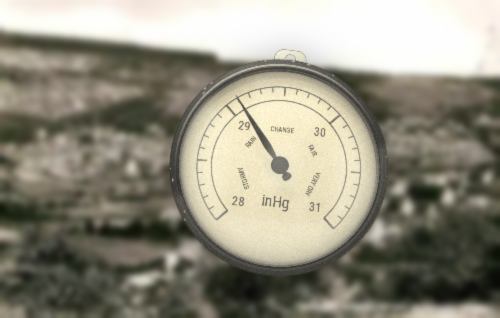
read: 29.1 inHg
